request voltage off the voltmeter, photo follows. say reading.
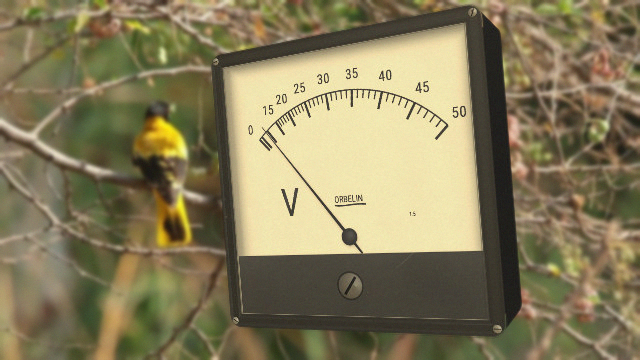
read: 10 V
